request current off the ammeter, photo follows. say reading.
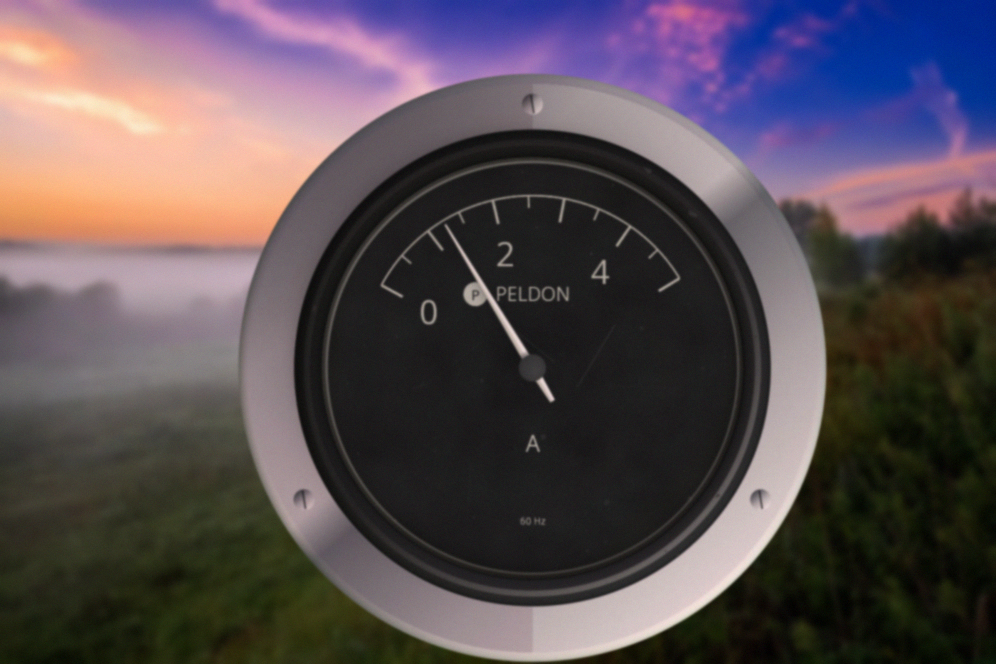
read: 1.25 A
